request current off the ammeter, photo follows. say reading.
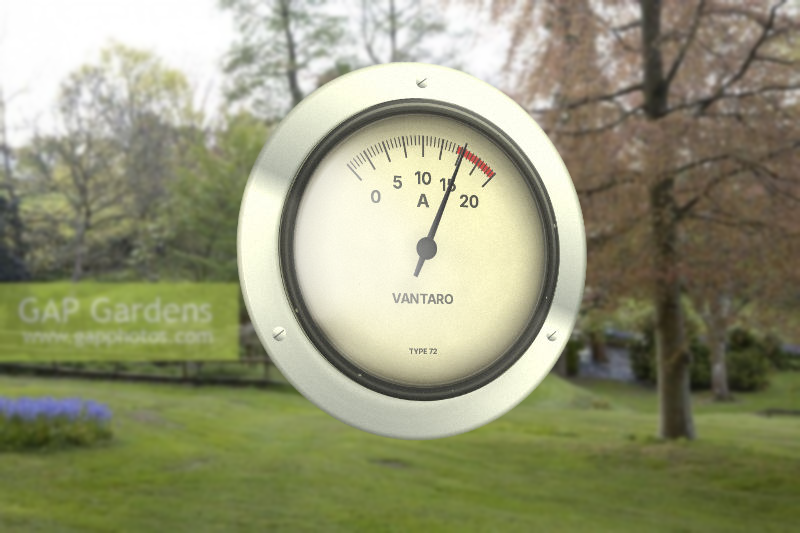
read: 15 A
